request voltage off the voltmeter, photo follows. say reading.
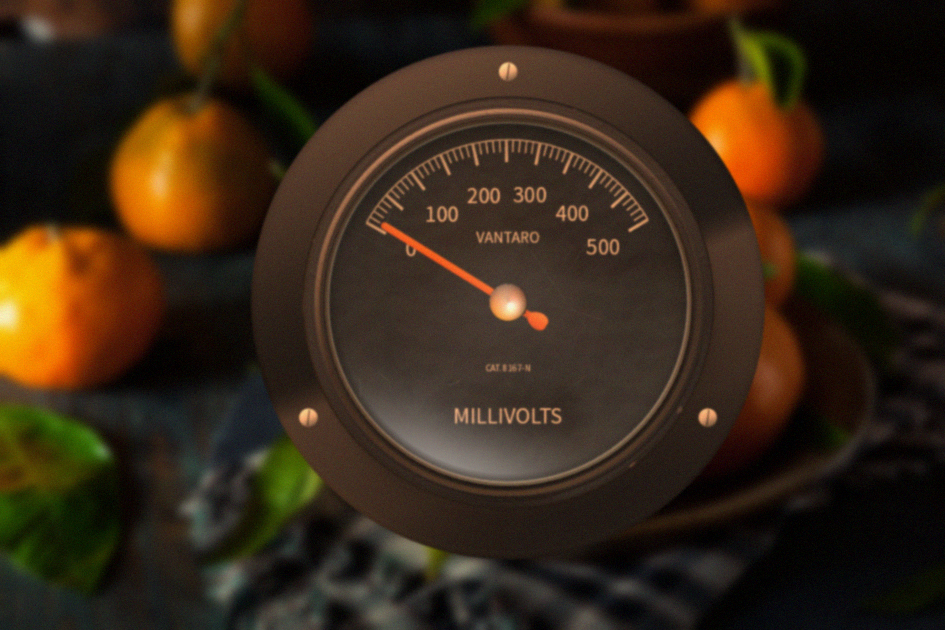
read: 10 mV
